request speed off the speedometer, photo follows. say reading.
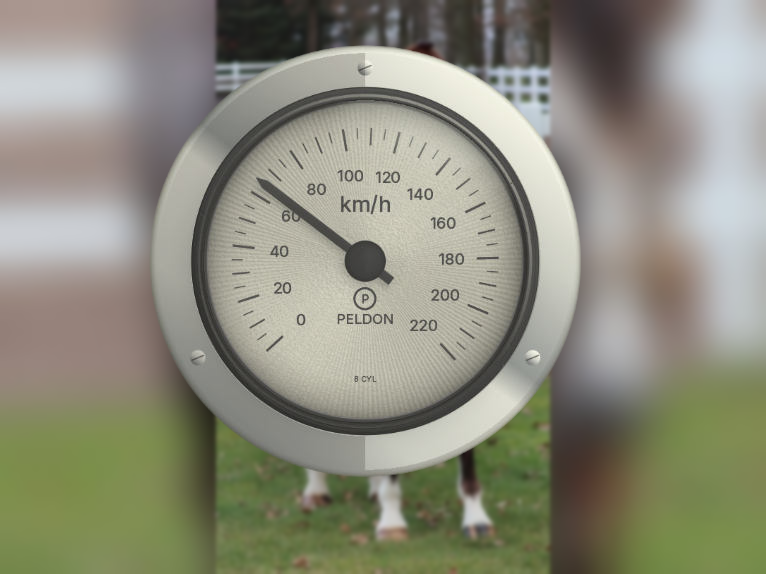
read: 65 km/h
